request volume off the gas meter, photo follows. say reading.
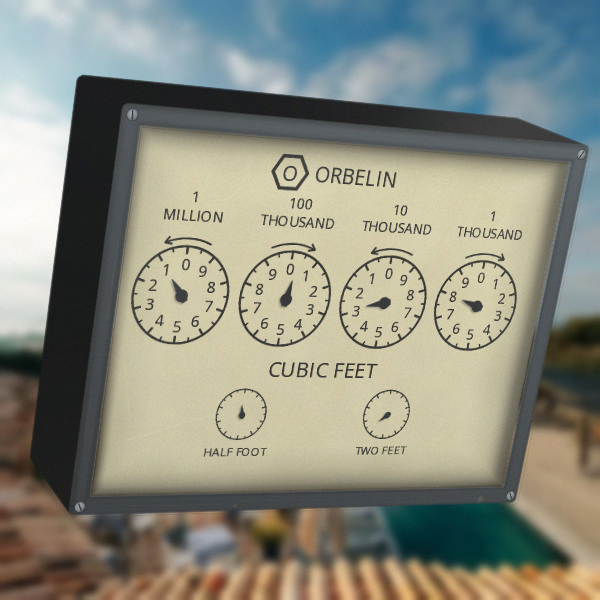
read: 102800 ft³
